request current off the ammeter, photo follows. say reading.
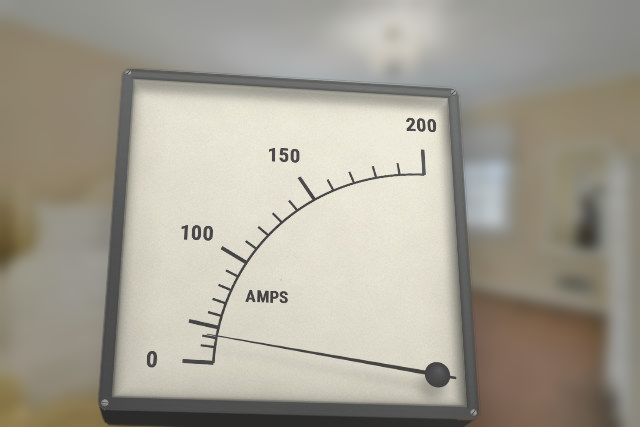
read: 40 A
